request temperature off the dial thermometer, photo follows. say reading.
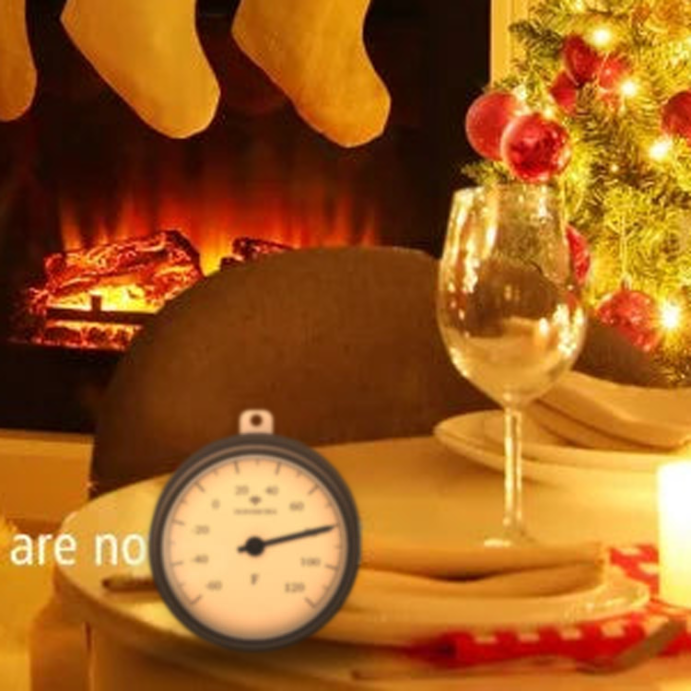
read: 80 °F
